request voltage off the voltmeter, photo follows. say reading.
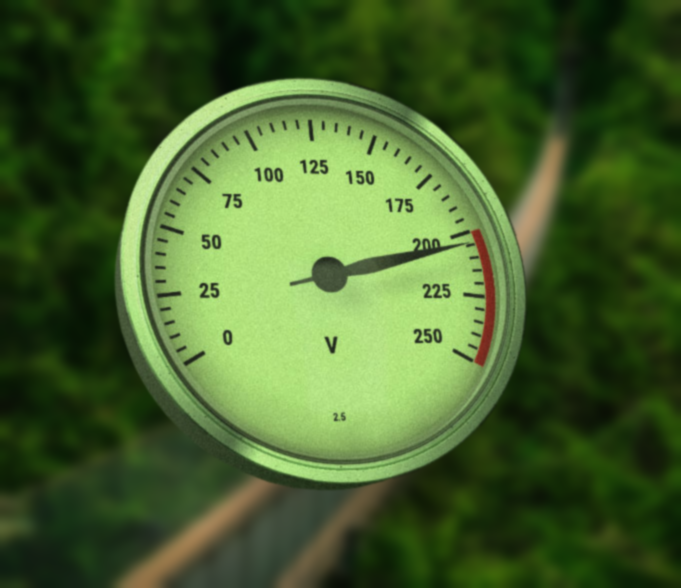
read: 205 V
